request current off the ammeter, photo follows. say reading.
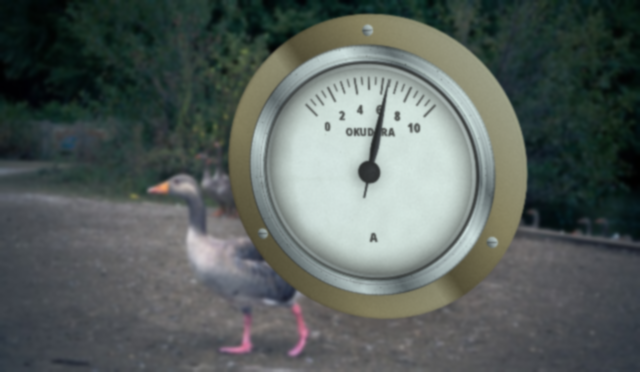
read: 6.5 A
